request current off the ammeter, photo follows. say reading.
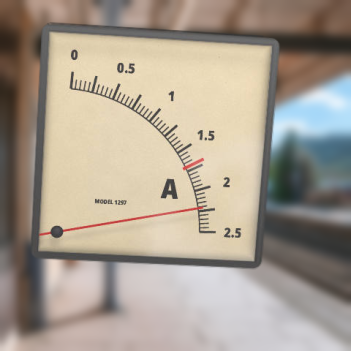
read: 2.2 A
